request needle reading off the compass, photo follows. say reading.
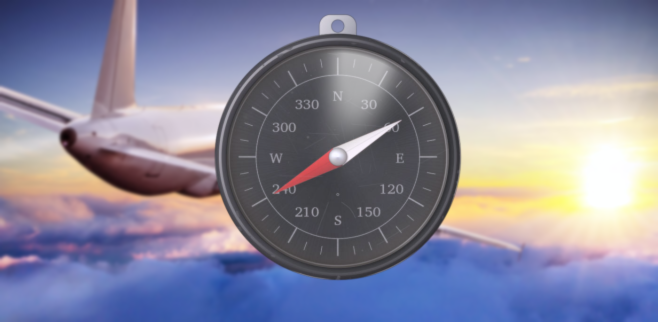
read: 240 °
